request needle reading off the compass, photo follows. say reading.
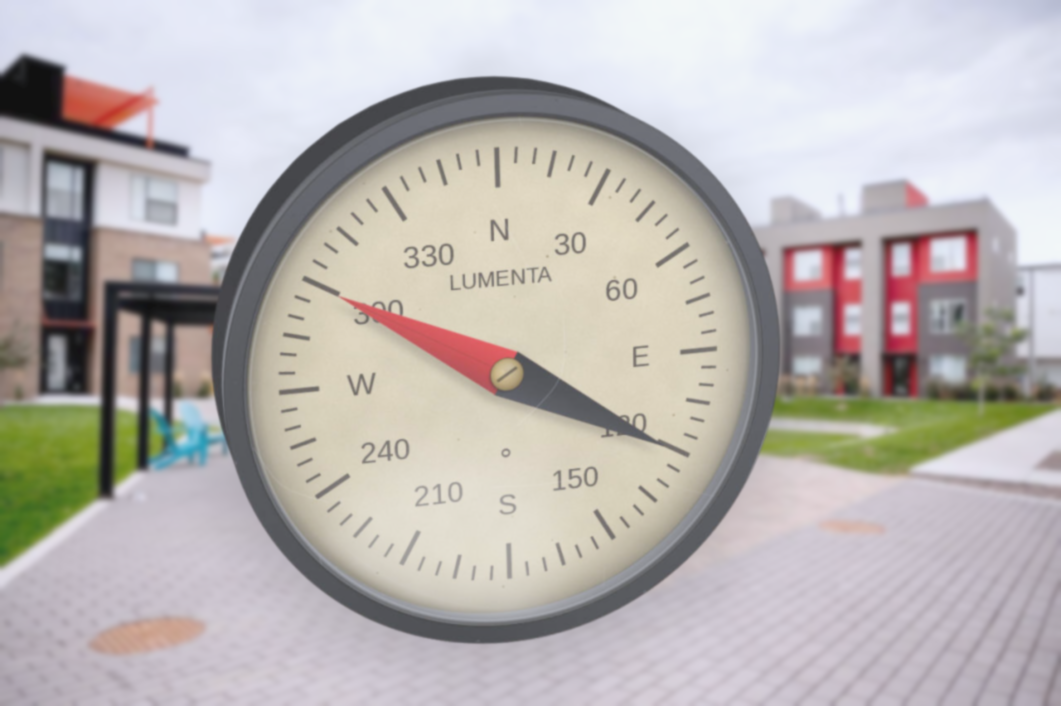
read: 300 °
